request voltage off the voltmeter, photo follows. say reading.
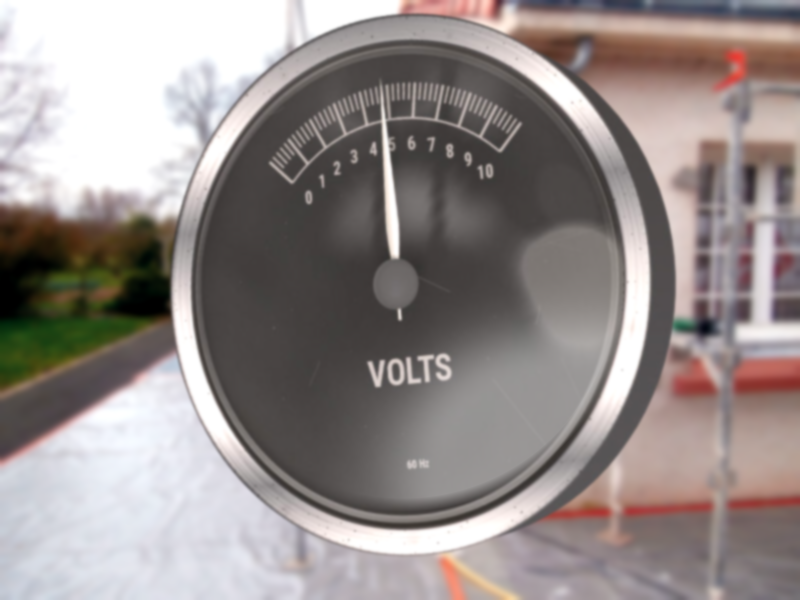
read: 5 V
